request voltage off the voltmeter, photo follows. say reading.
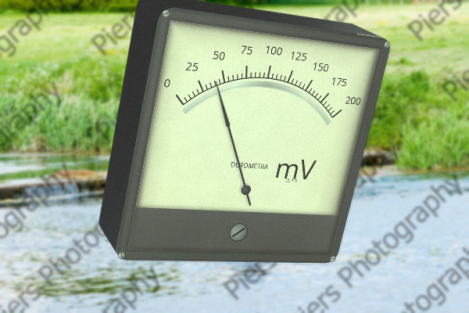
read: 40 mV
